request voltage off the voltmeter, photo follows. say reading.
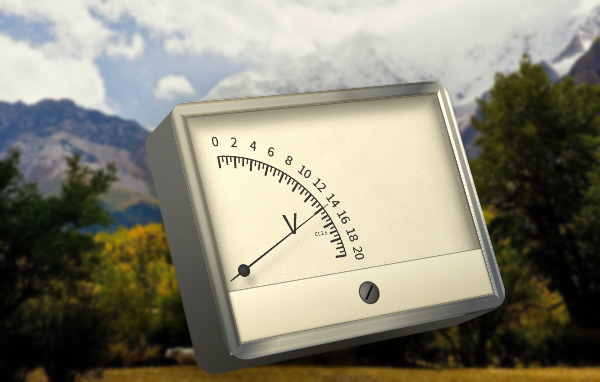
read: 14 V
